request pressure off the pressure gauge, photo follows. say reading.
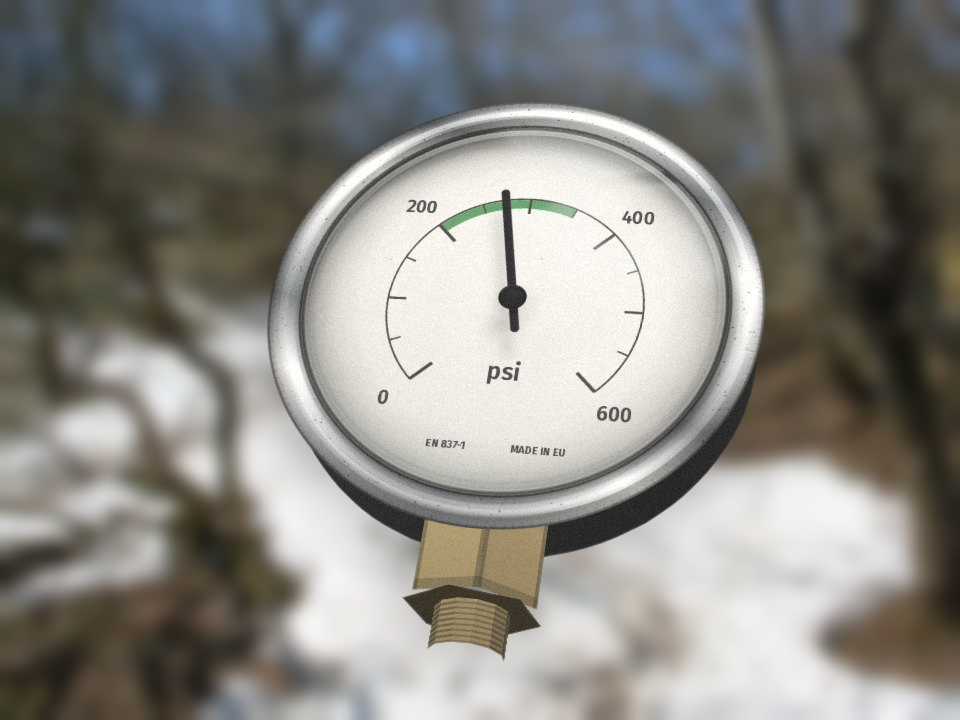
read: 275 psi
